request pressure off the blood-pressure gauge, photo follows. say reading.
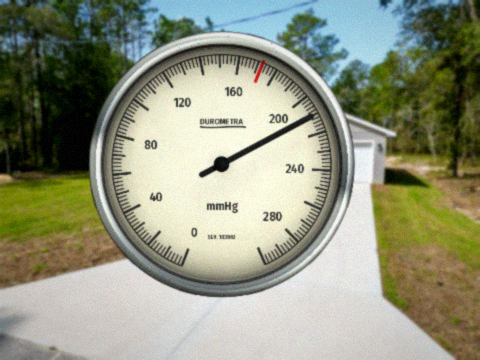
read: 210 mmHg
